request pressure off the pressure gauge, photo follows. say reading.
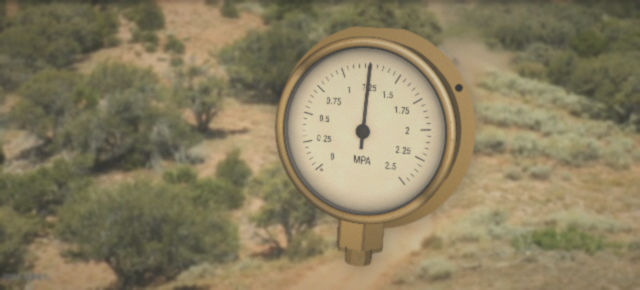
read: 1.25 MPa
